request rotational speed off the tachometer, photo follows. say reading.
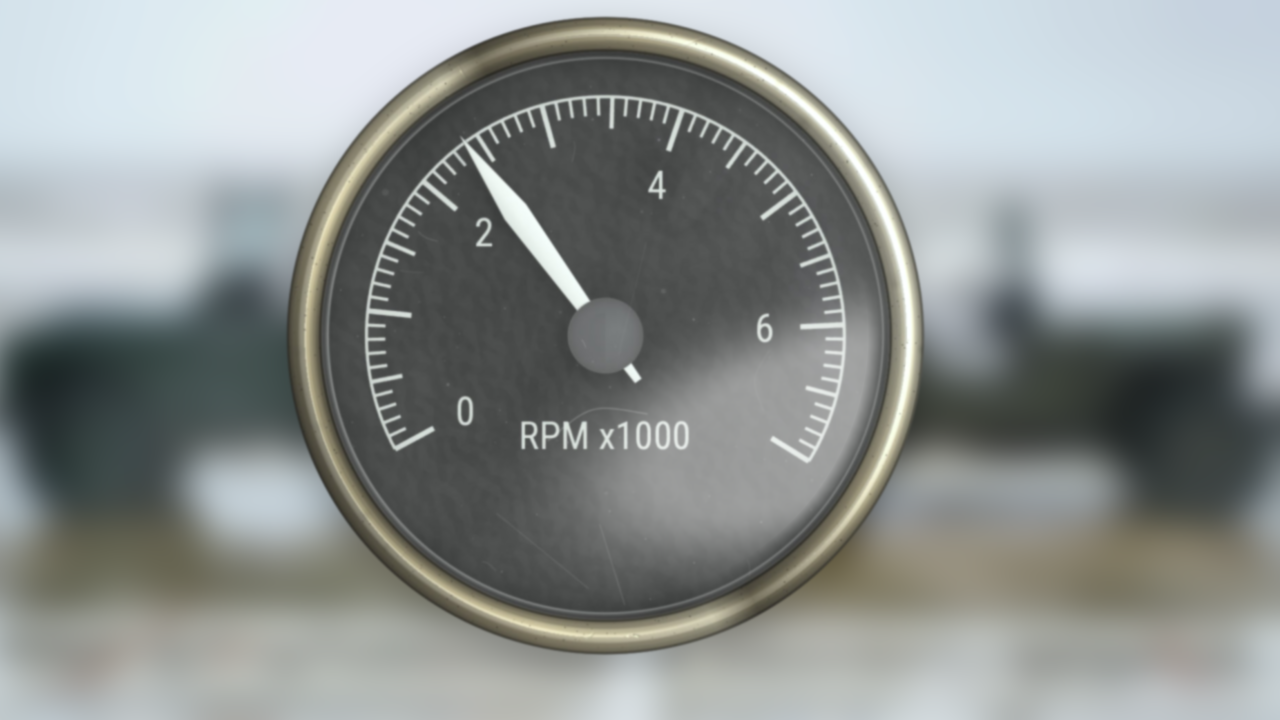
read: 2400 rpm
